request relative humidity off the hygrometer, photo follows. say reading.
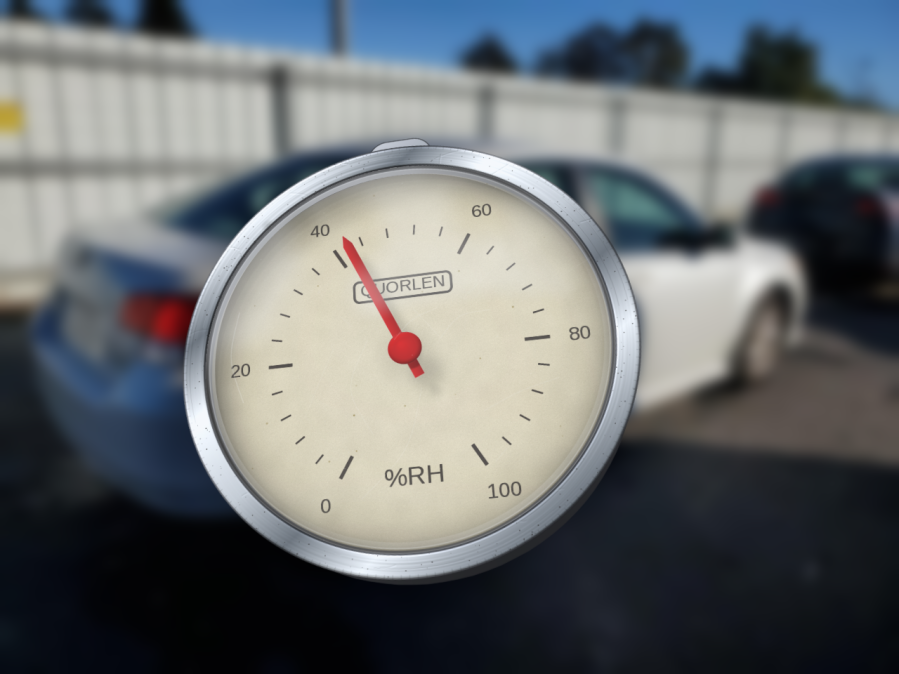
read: 42 %
